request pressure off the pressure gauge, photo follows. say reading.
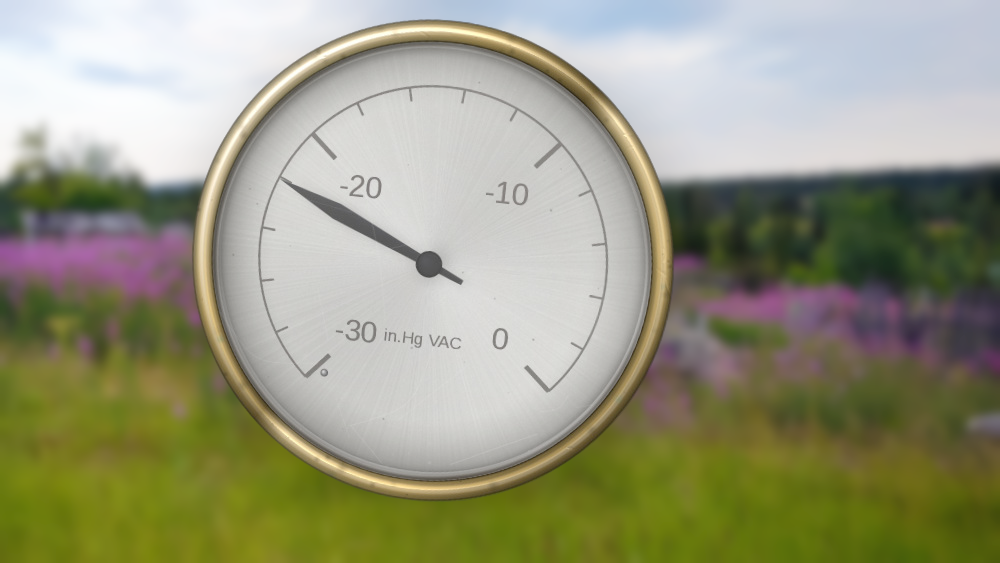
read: -22 inHg
